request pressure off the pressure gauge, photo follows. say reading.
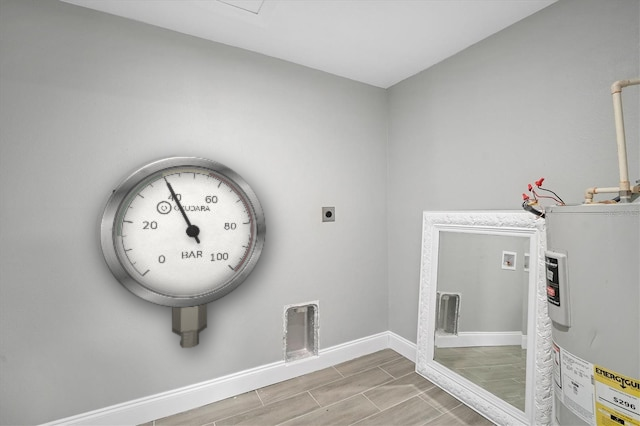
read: 40 bar
